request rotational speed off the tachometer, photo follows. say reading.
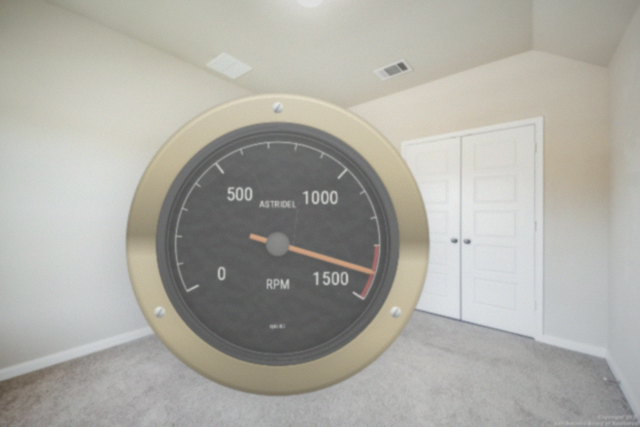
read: 1400 rpm
